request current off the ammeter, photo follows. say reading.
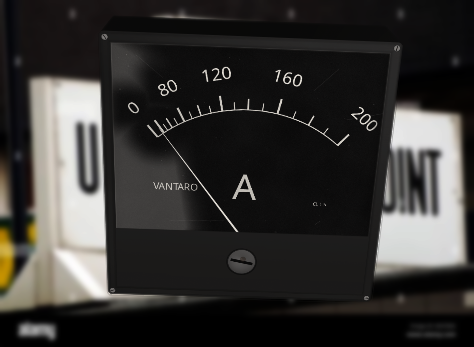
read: 40 A
